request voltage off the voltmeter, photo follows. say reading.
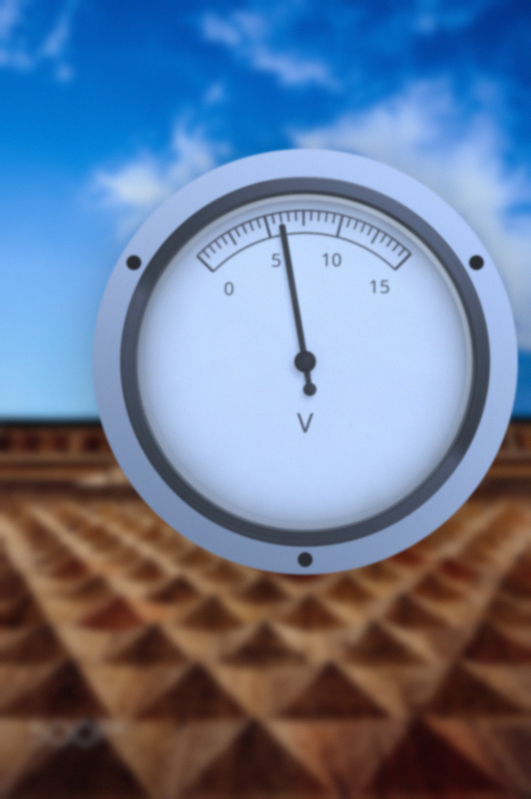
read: 6 V
